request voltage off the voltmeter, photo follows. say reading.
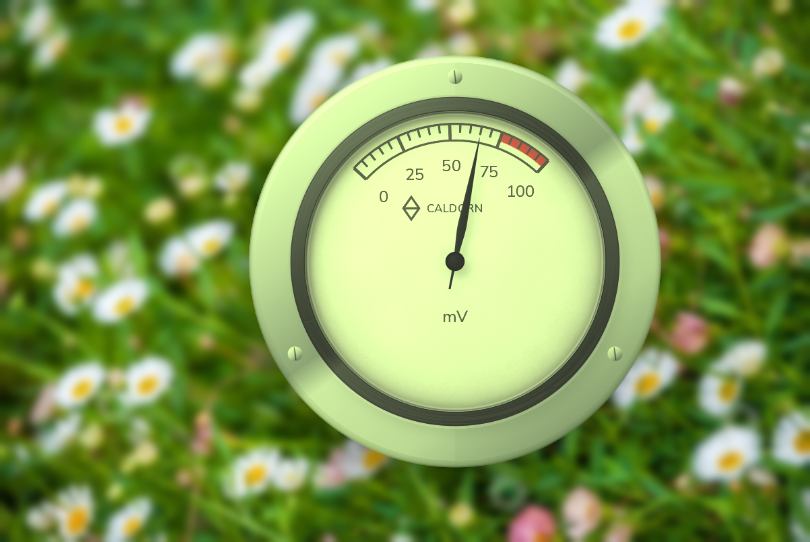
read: 65 mV
